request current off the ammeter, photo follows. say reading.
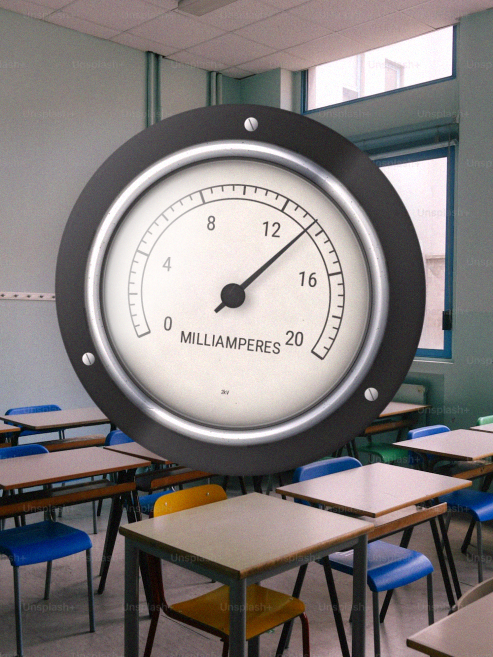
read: 13.5 mA
